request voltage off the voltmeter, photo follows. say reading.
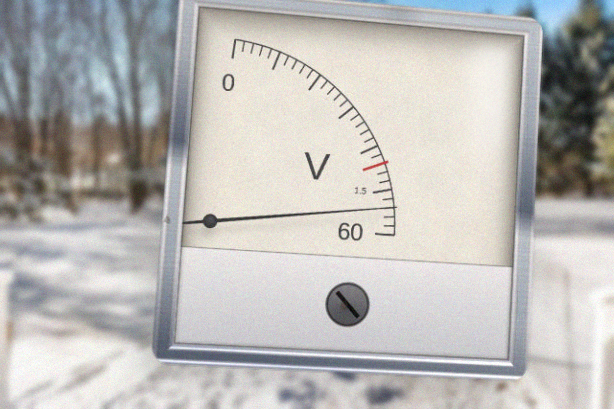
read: 54 V
